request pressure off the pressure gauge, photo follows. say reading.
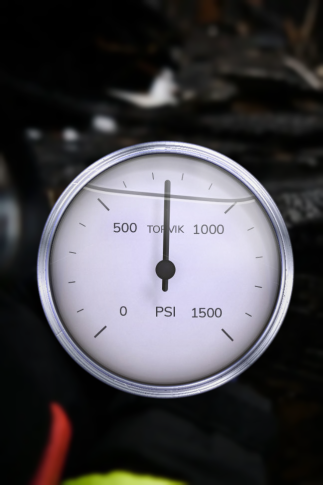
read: 750 psi
